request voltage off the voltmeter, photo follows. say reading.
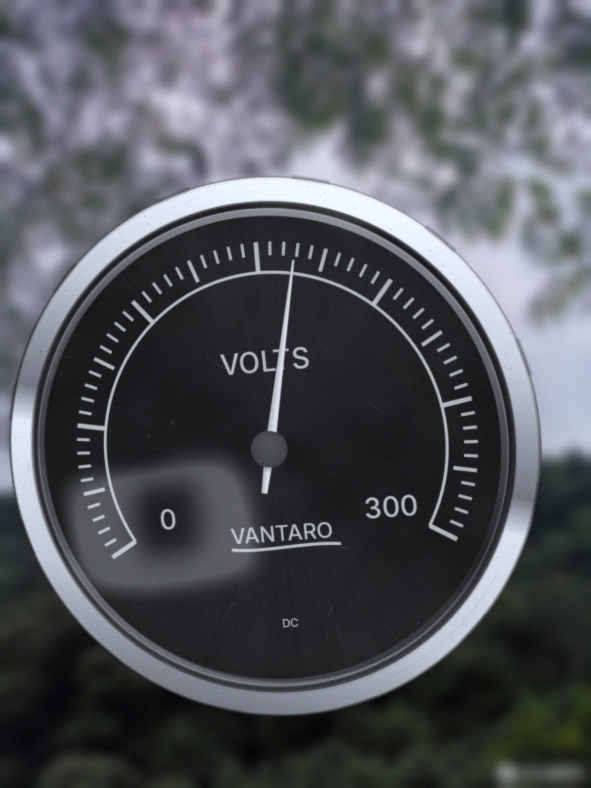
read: 165 V
